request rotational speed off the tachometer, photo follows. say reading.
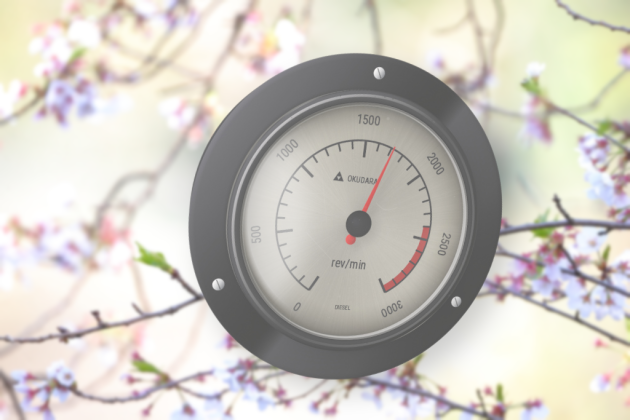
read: 1700 rpm
